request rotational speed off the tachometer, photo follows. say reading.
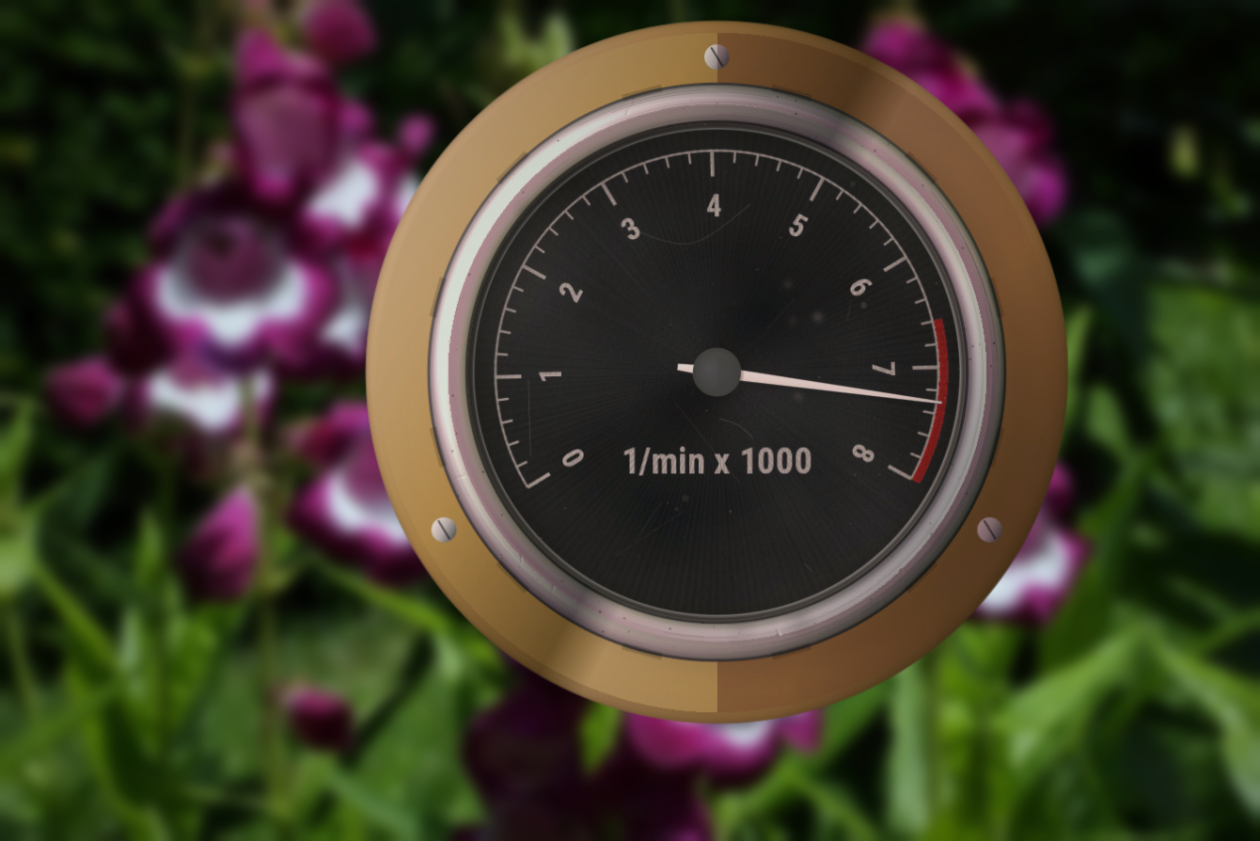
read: 7300 rpm
